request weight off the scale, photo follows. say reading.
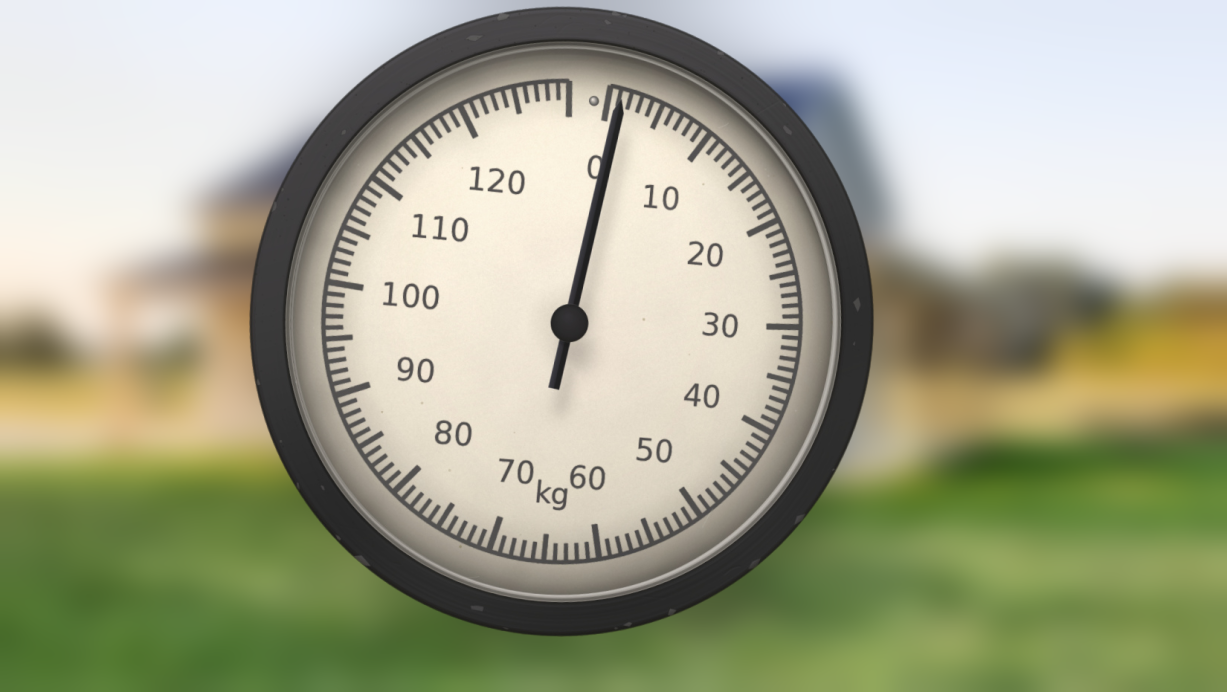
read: 1 kg
